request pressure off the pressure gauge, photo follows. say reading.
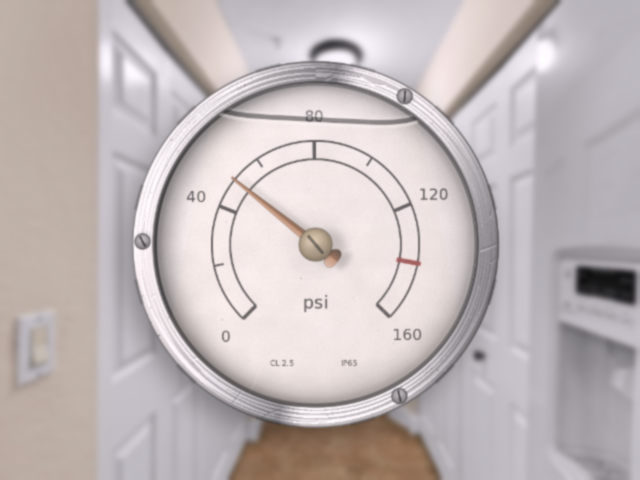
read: 50 psi
